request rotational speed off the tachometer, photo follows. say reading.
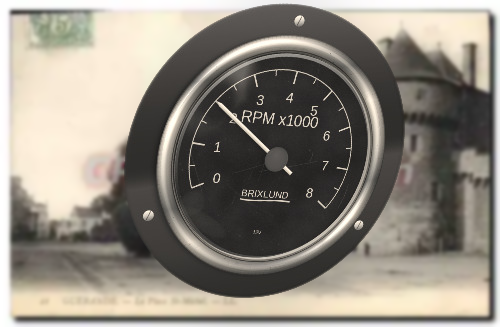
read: 2000 rpm
